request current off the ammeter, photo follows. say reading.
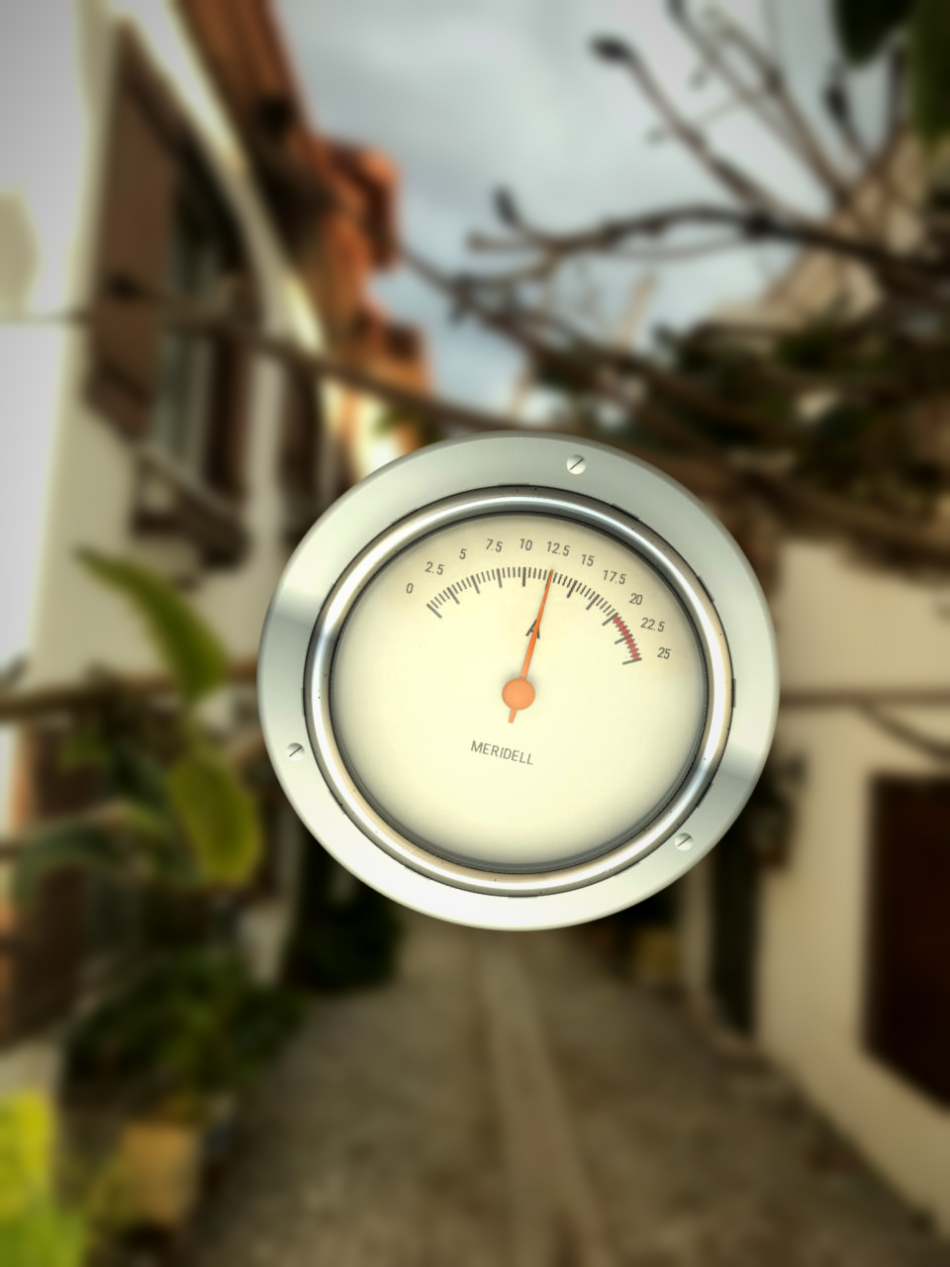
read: 12.5 A
